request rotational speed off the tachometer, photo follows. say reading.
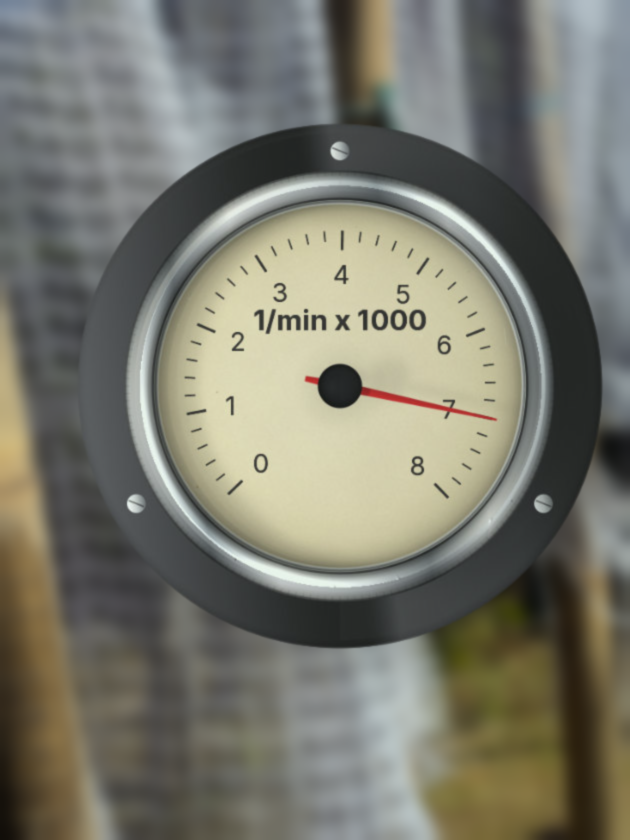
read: 7000 rpm
